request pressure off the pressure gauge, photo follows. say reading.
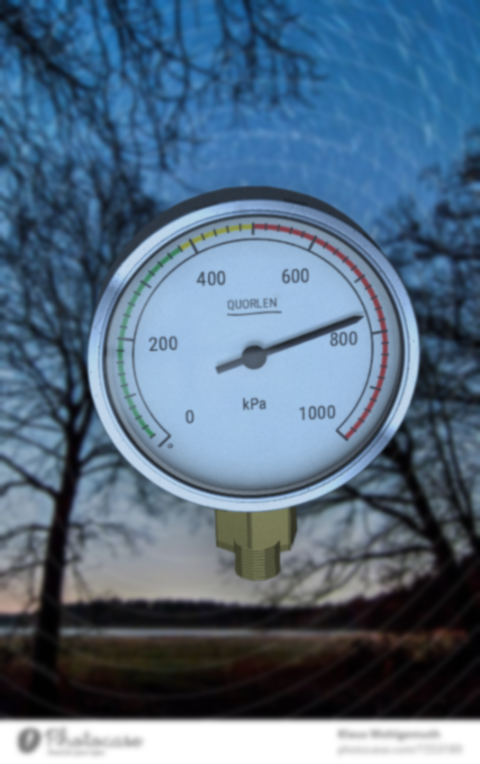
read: 760 kPa
